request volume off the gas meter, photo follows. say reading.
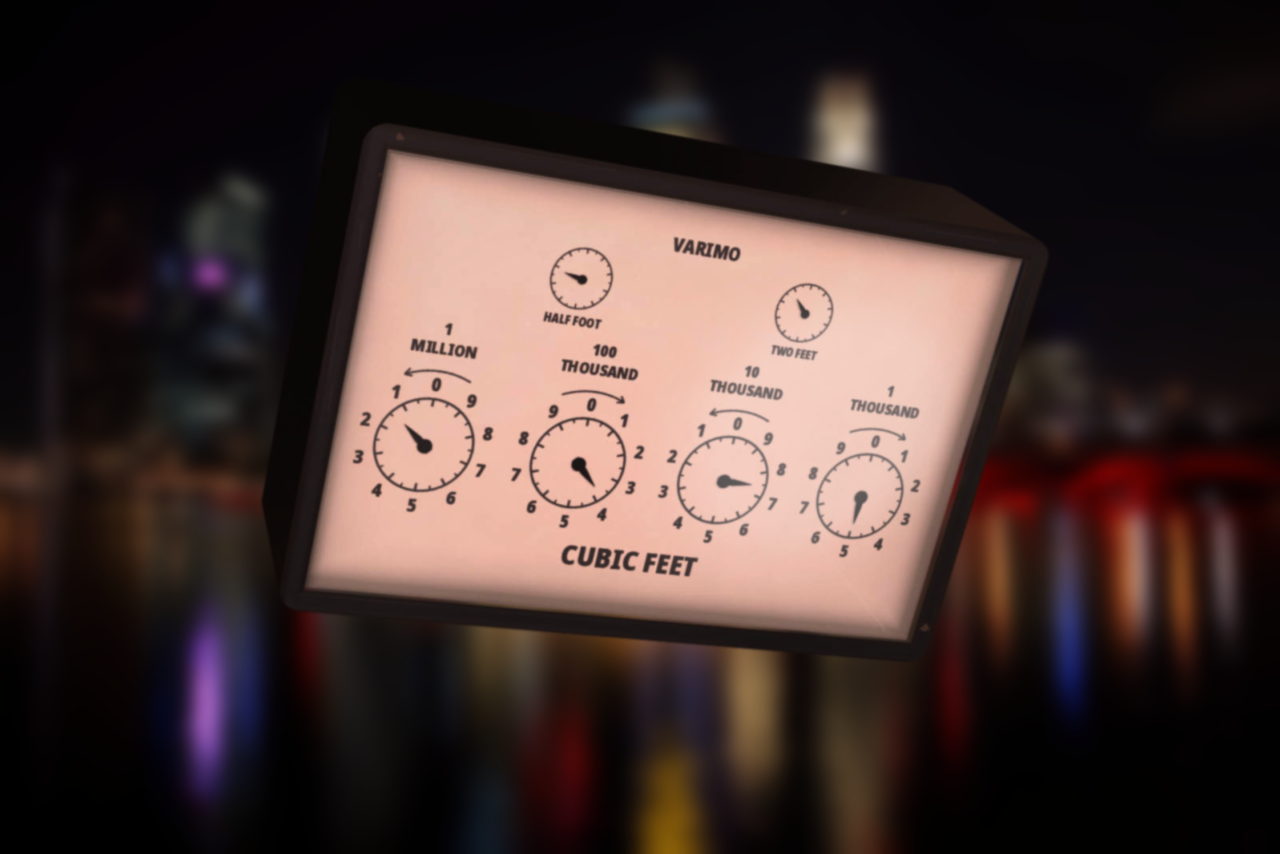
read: 137500 ft³
